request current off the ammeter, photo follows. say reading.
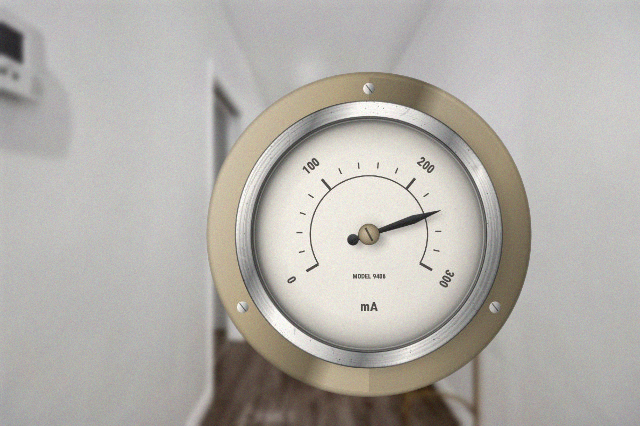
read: 240 mA
